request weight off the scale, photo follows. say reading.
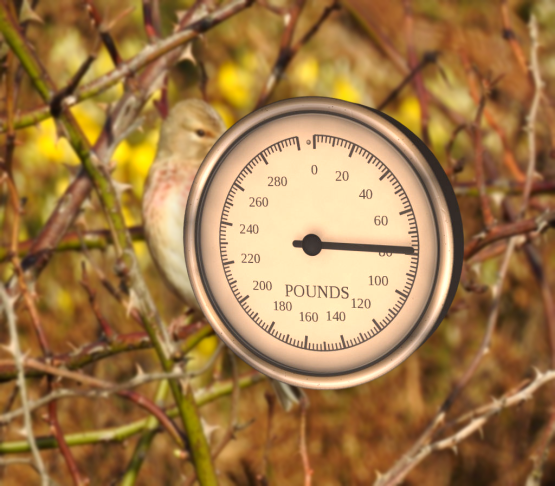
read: 78 lb
